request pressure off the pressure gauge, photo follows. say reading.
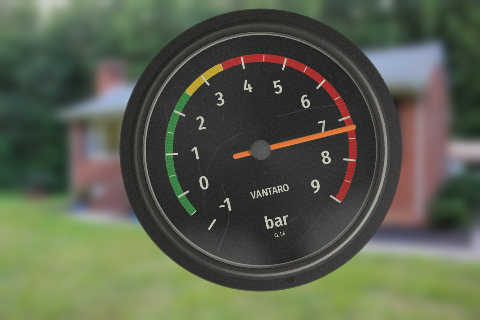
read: 7.25 bar
